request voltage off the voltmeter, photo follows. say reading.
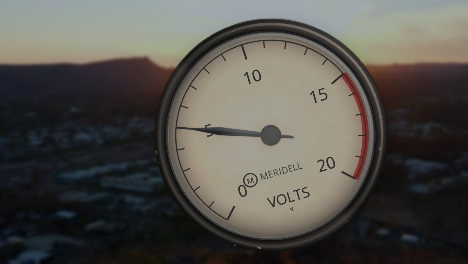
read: 5 V
